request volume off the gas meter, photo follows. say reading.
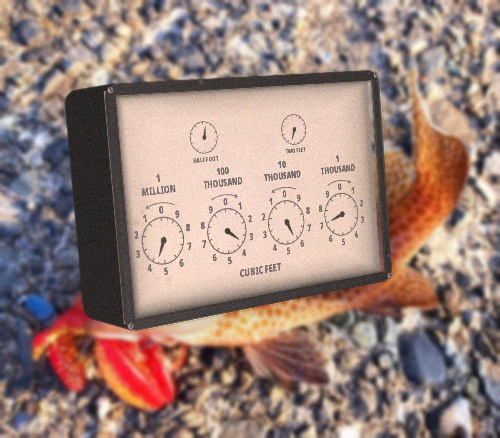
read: 435700 ft³
